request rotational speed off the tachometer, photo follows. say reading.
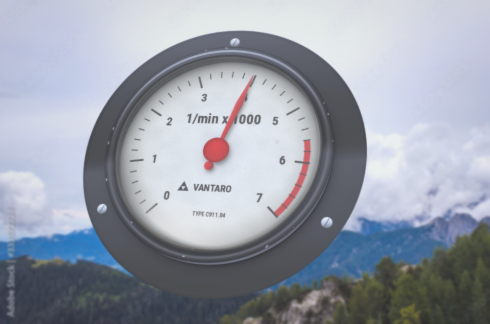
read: 4000 rpm
